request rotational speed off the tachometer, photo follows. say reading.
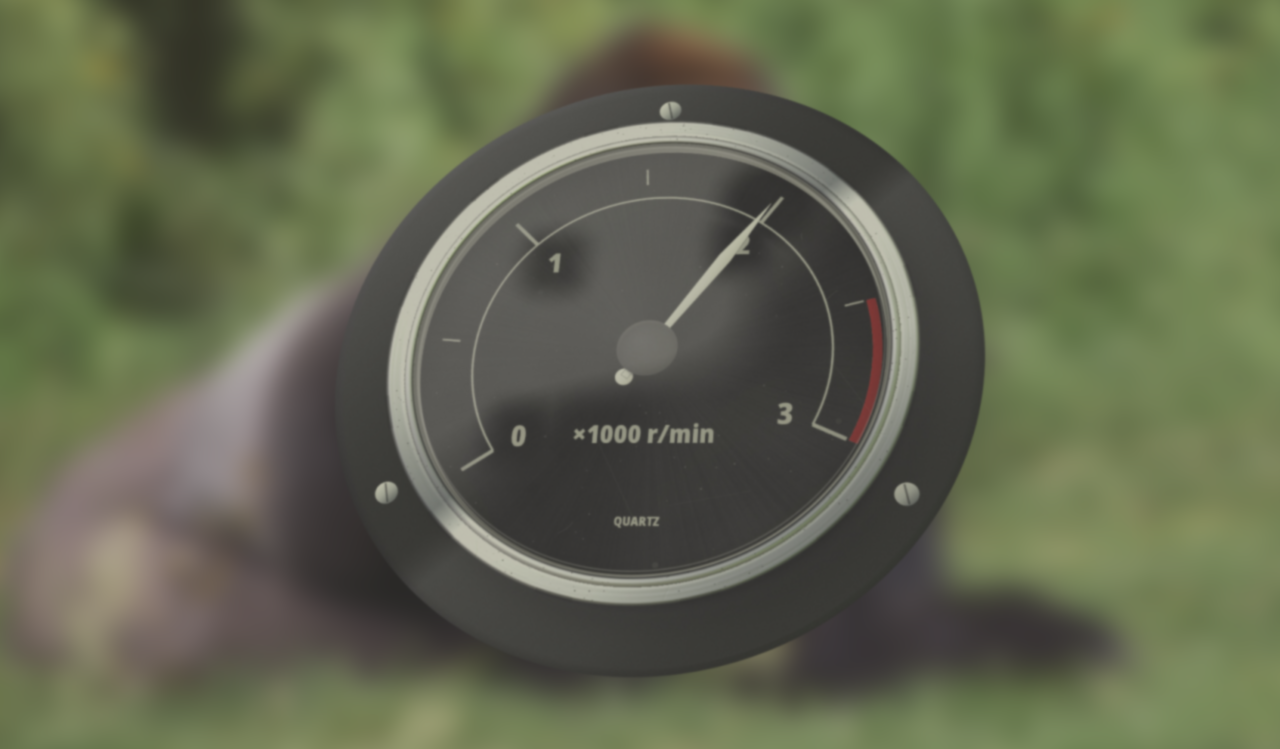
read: 2000 rpm
